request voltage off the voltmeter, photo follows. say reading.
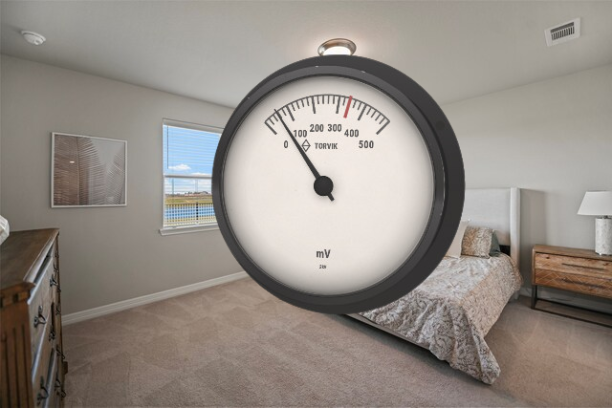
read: 60 mV
